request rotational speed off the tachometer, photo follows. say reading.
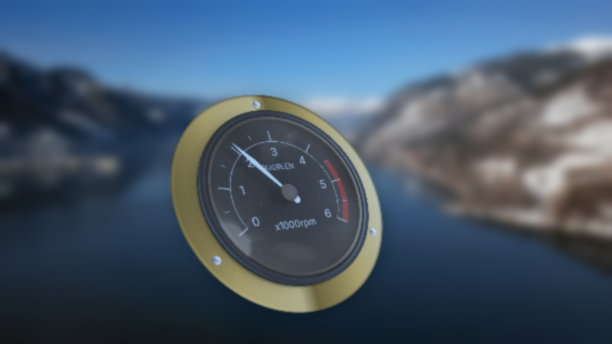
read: 2000 rpm
